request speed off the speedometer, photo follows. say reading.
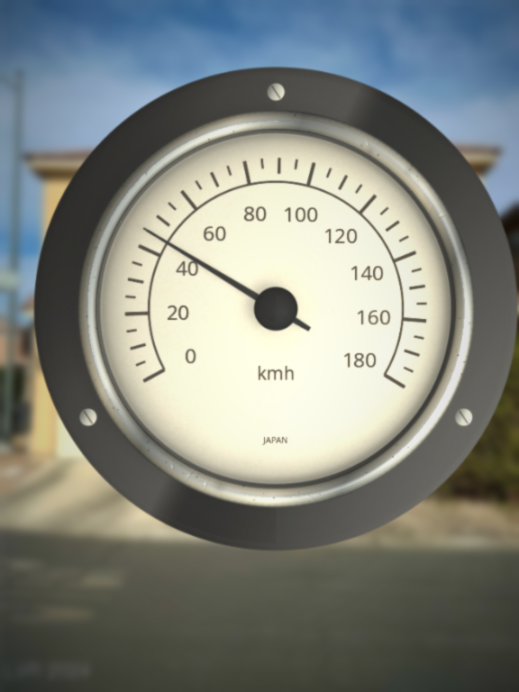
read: 45 km/h
